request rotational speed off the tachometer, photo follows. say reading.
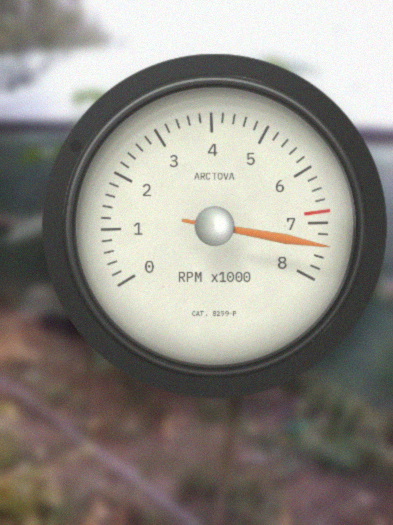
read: 7400 rpm
